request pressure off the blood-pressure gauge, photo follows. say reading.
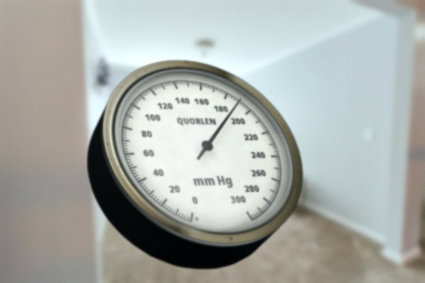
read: 190 mmHg
